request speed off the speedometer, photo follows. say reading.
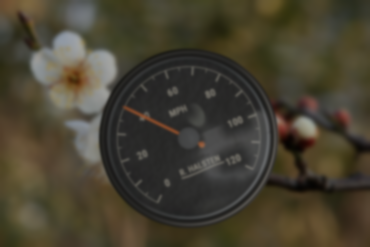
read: 40 mph
